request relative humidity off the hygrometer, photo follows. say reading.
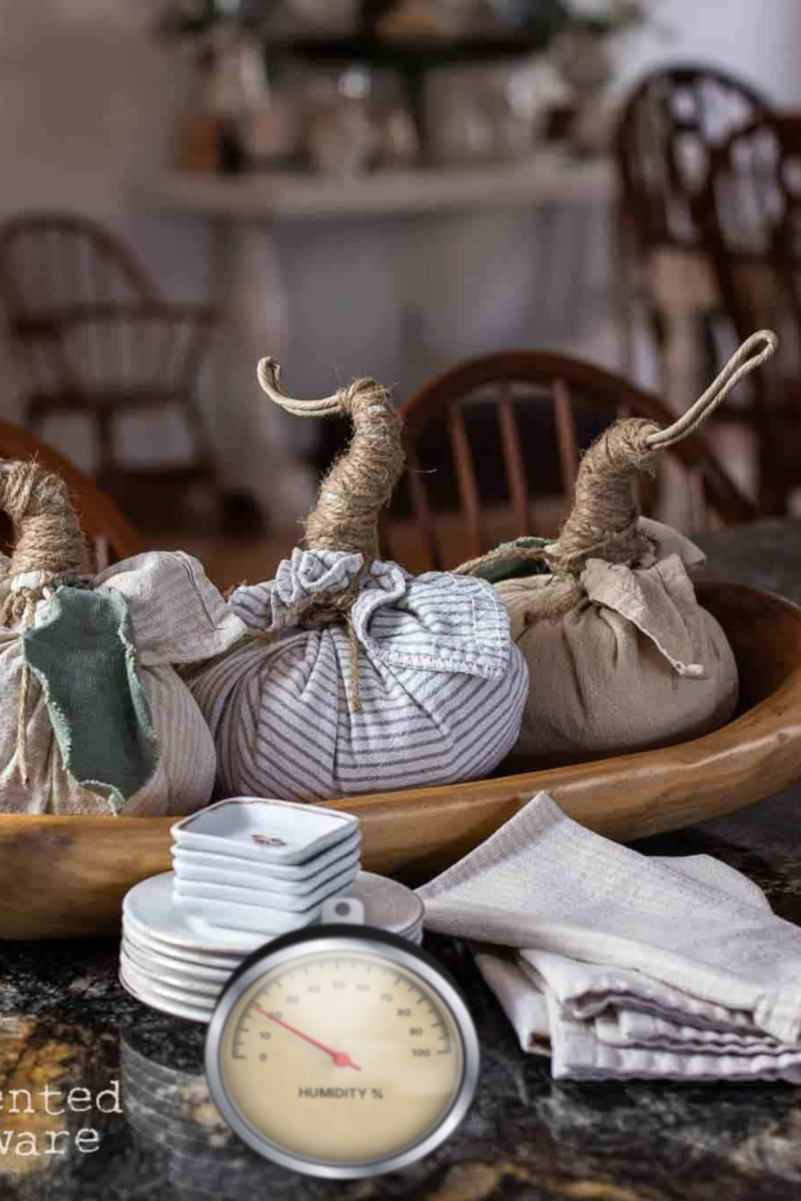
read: 20 %
